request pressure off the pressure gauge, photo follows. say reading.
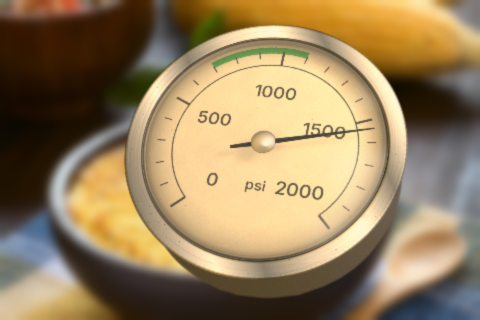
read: 1550 psi
